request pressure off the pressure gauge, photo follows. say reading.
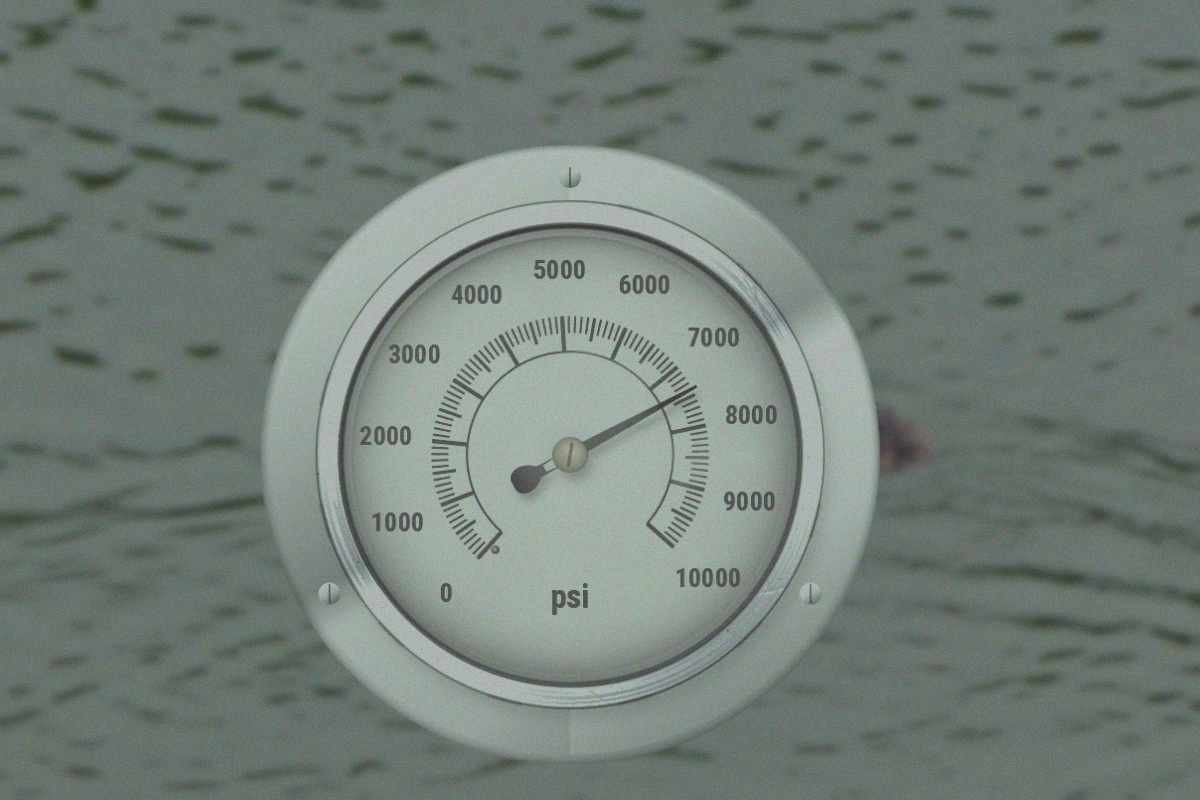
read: 7400 psi
